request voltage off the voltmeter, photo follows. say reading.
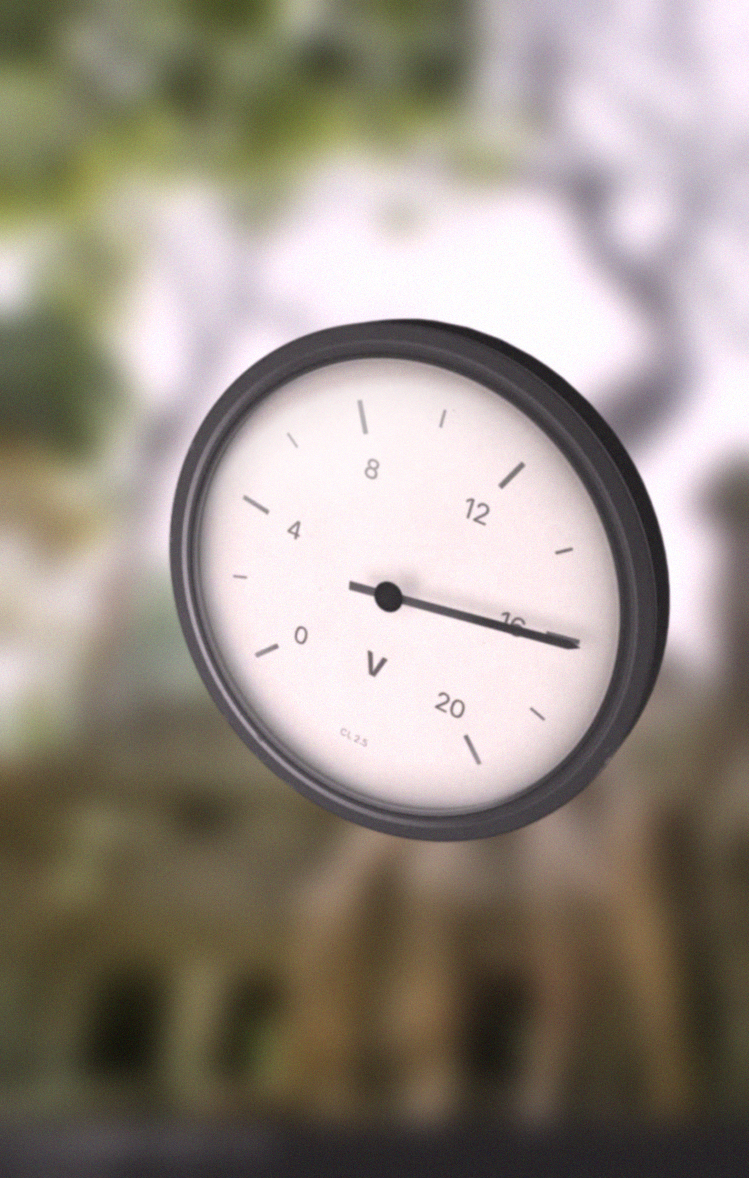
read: 16 V
